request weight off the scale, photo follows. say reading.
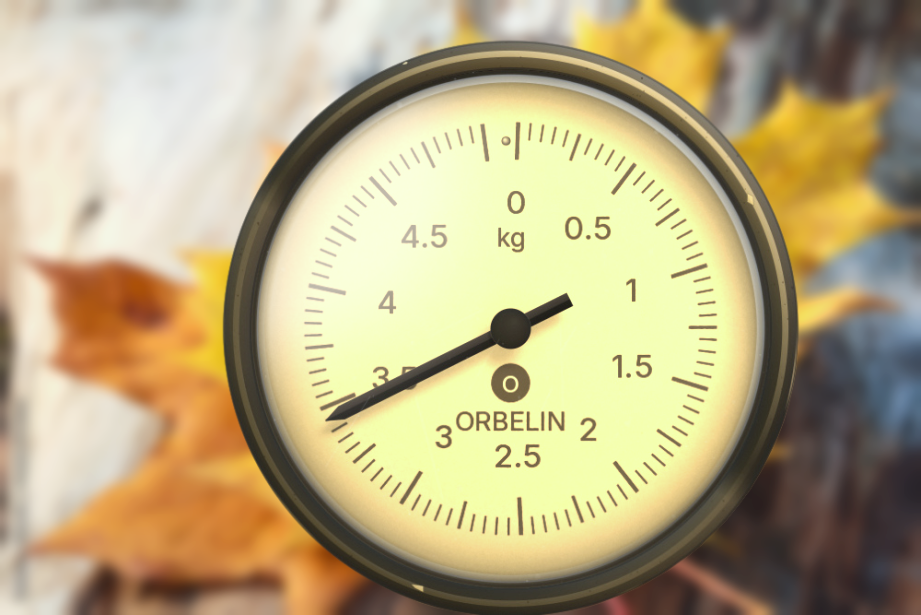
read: 3.45 kg
